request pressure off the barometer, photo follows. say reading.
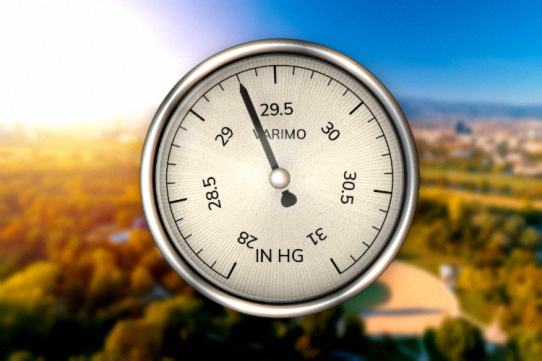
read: 29.3 inHg
